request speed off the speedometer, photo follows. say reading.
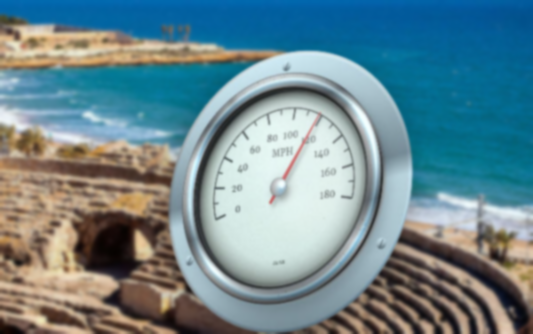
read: 120 mph
